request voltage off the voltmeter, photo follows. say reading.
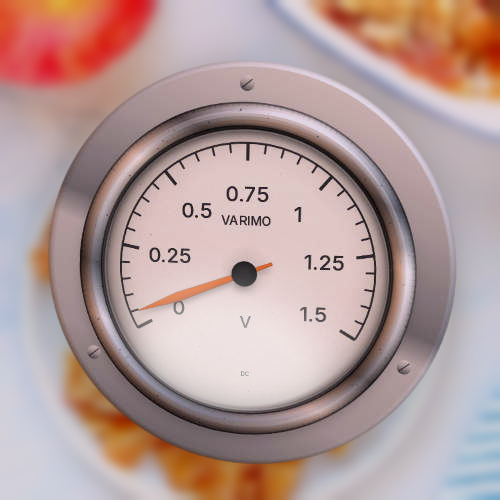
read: 0.05 V
